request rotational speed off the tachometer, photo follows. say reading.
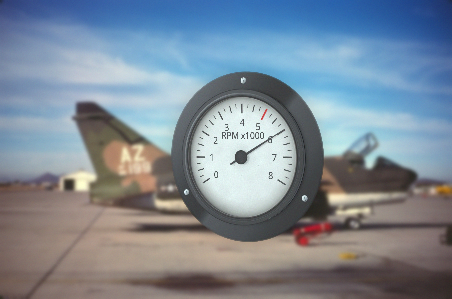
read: 6000 rpm
